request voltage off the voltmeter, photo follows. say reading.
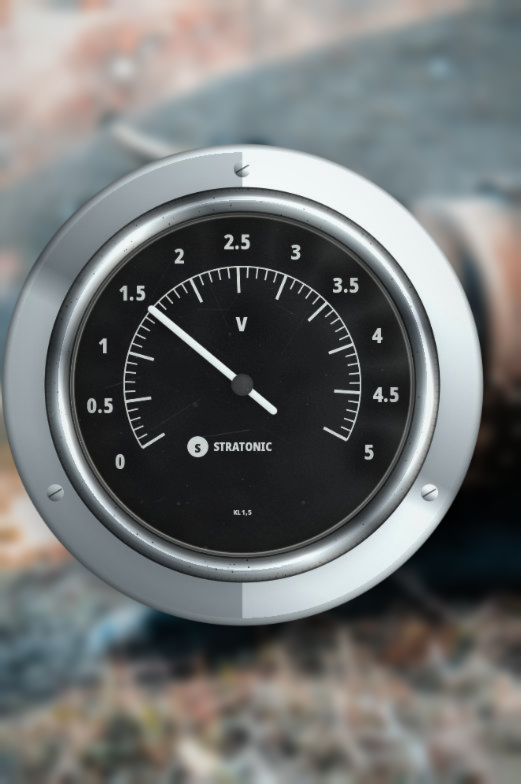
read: 1.5 V
